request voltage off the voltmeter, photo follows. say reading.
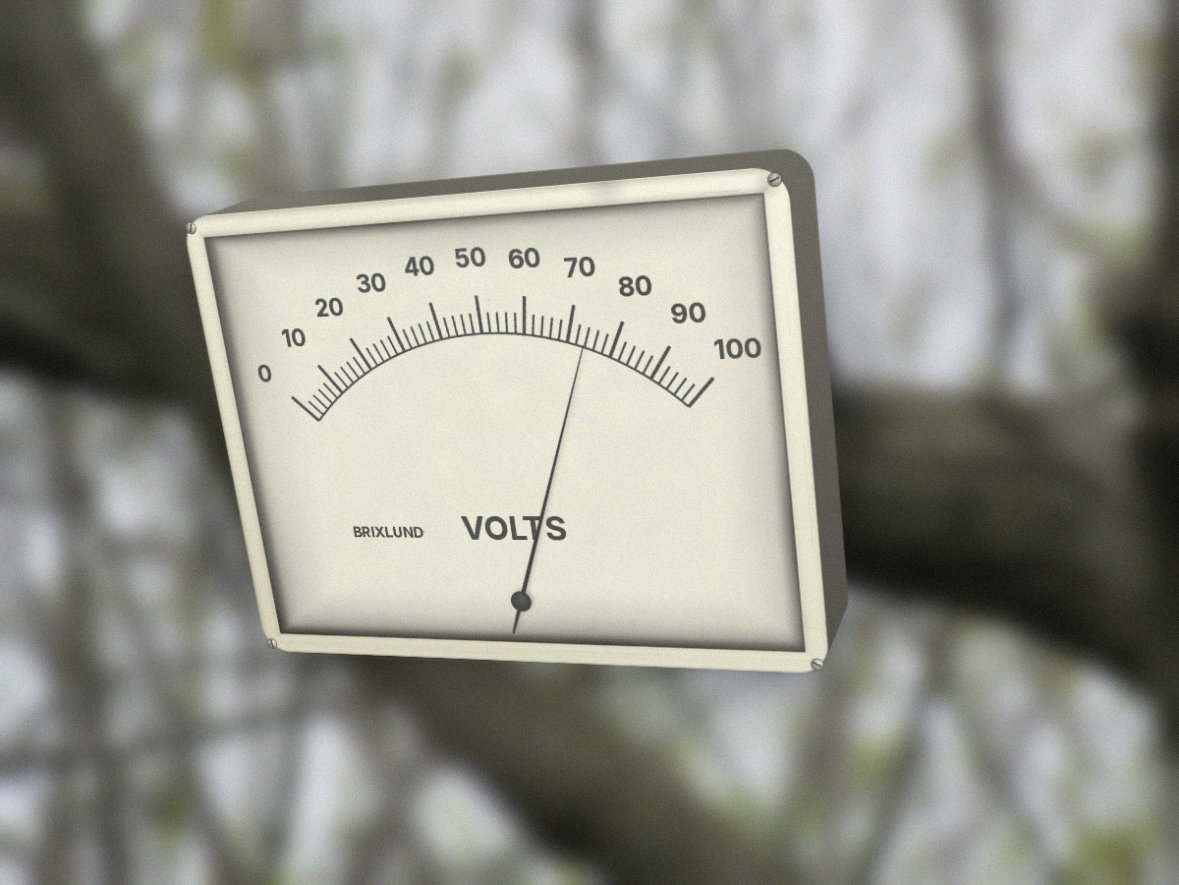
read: 74 V
